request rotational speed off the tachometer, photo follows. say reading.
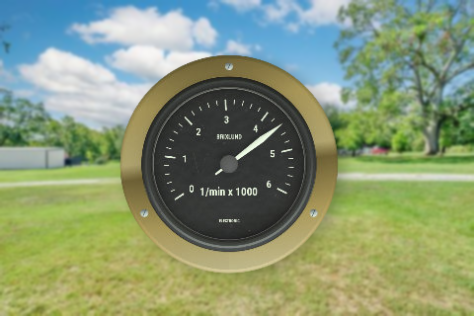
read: 4400 rpm
